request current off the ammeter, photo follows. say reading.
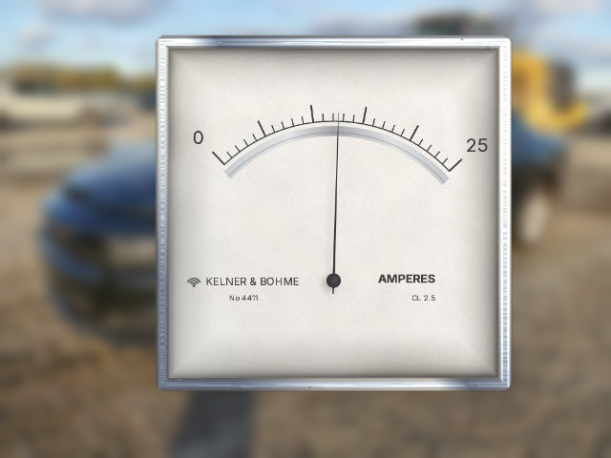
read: 12.5 A
